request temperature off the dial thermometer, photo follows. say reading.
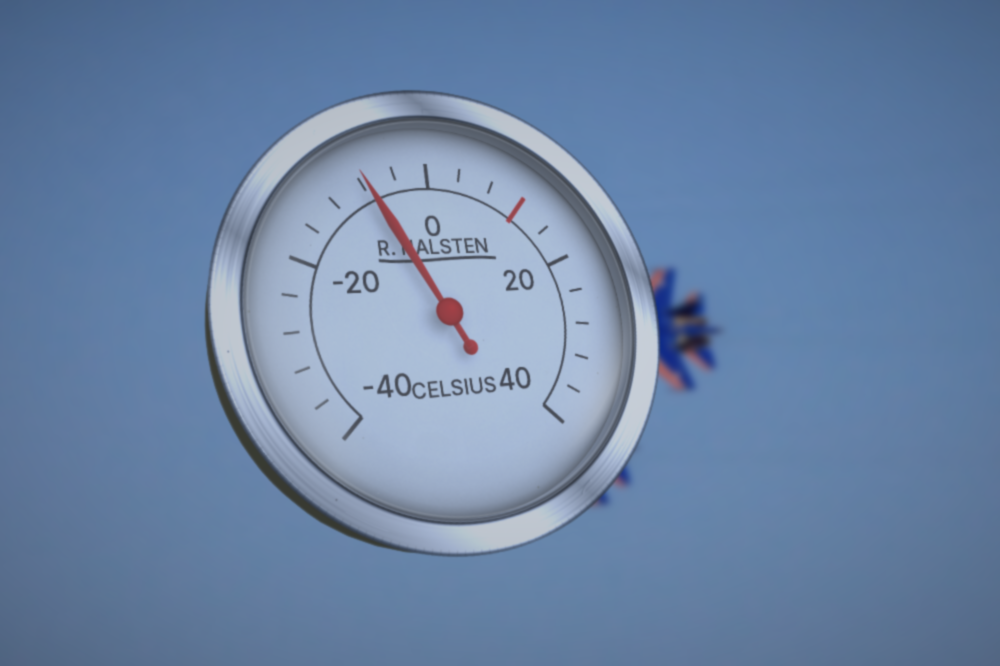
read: -8 °C
